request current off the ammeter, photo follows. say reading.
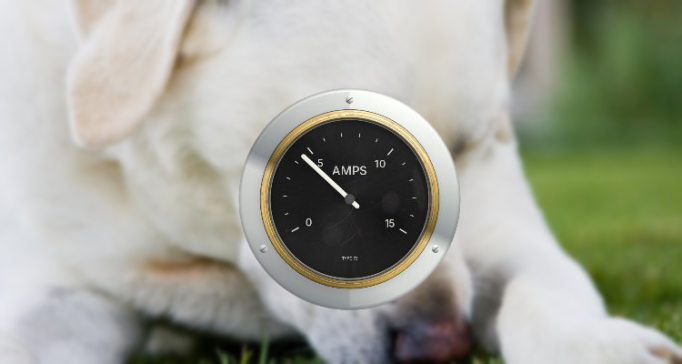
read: 4.5 A
